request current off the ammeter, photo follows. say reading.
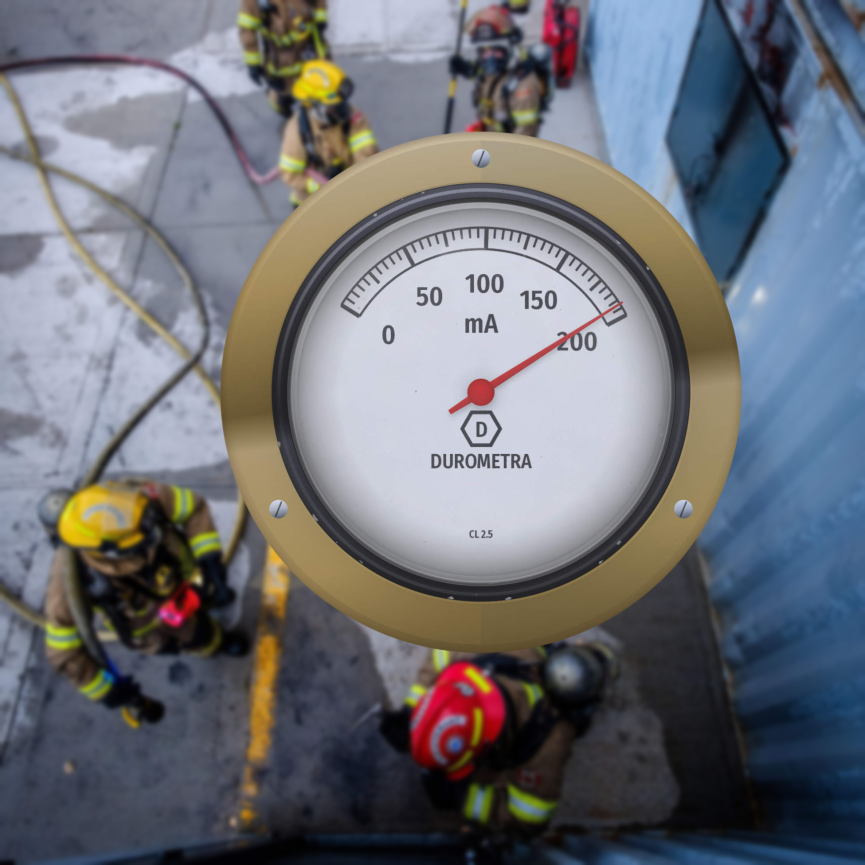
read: 192.5 mA
